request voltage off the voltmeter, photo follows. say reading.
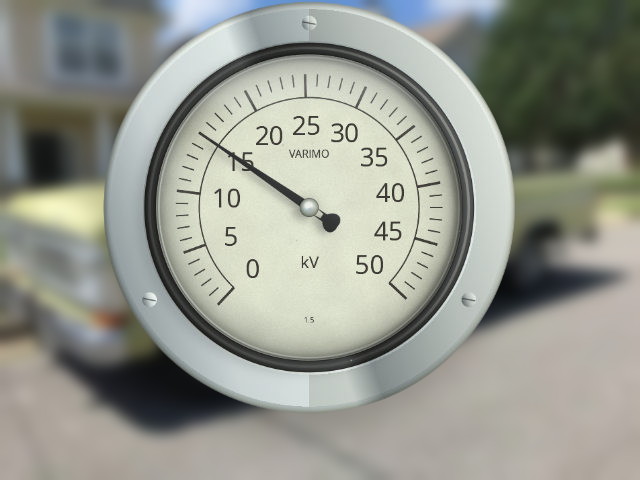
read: 15 kV
